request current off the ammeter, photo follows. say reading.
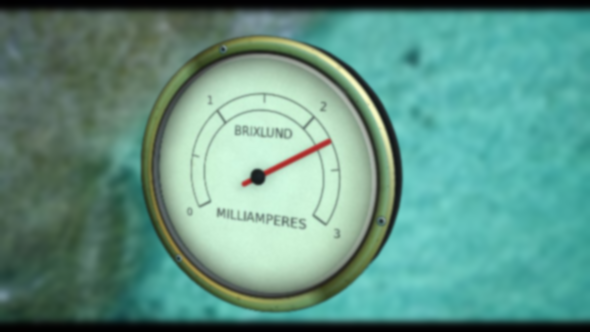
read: 2.25 mA
